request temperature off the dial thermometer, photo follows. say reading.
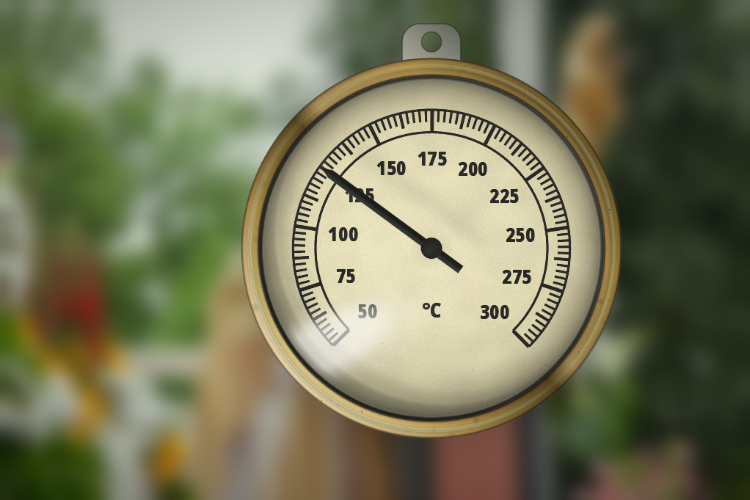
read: 125 °C
